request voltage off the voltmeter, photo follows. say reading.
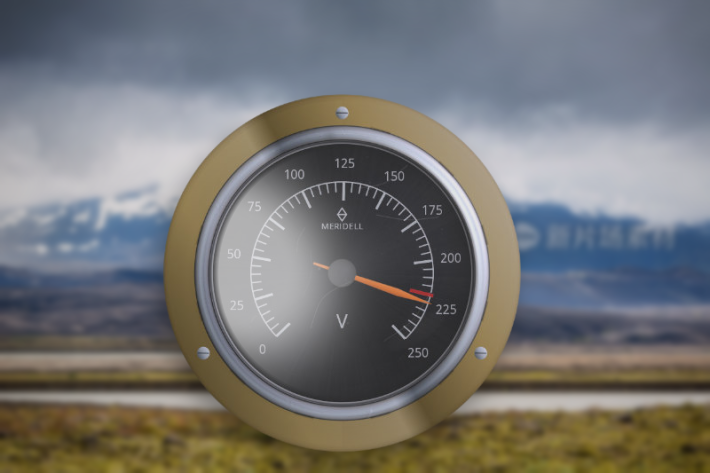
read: 225 V
